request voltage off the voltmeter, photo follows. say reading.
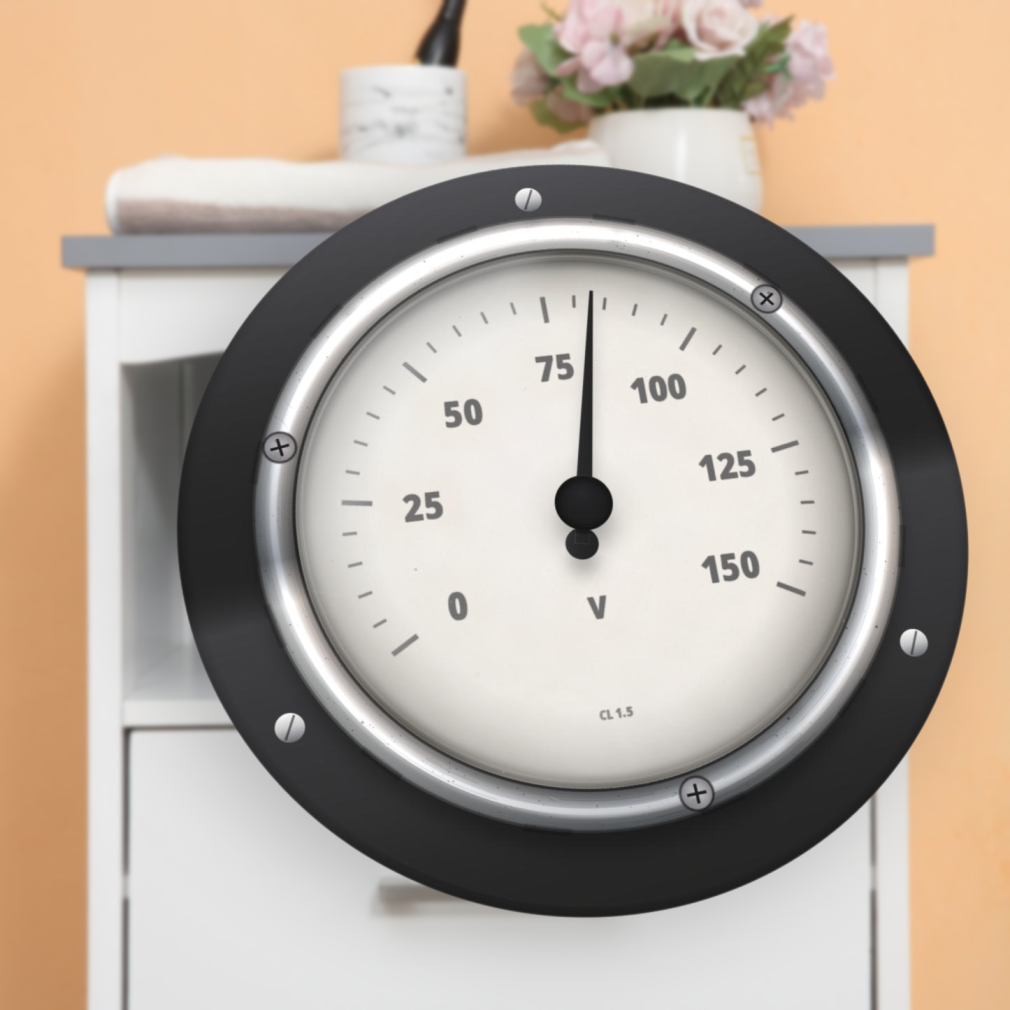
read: 82.5 V
